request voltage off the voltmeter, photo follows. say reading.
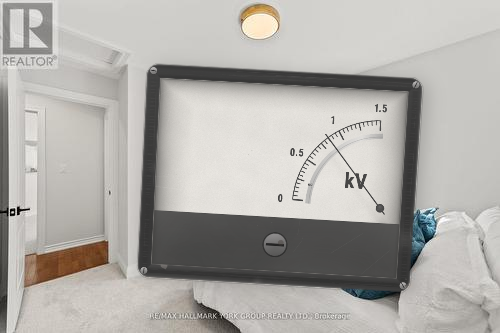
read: 0.85 kV
